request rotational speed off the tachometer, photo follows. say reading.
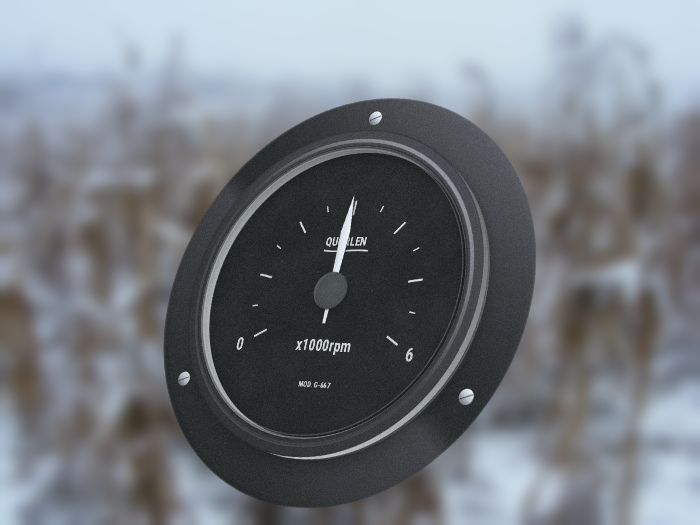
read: 3000 rpm
